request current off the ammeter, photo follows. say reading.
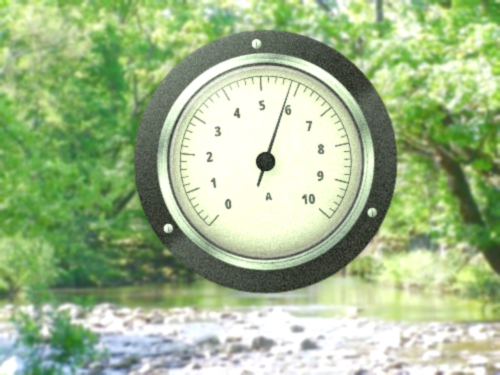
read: 5.8 A
